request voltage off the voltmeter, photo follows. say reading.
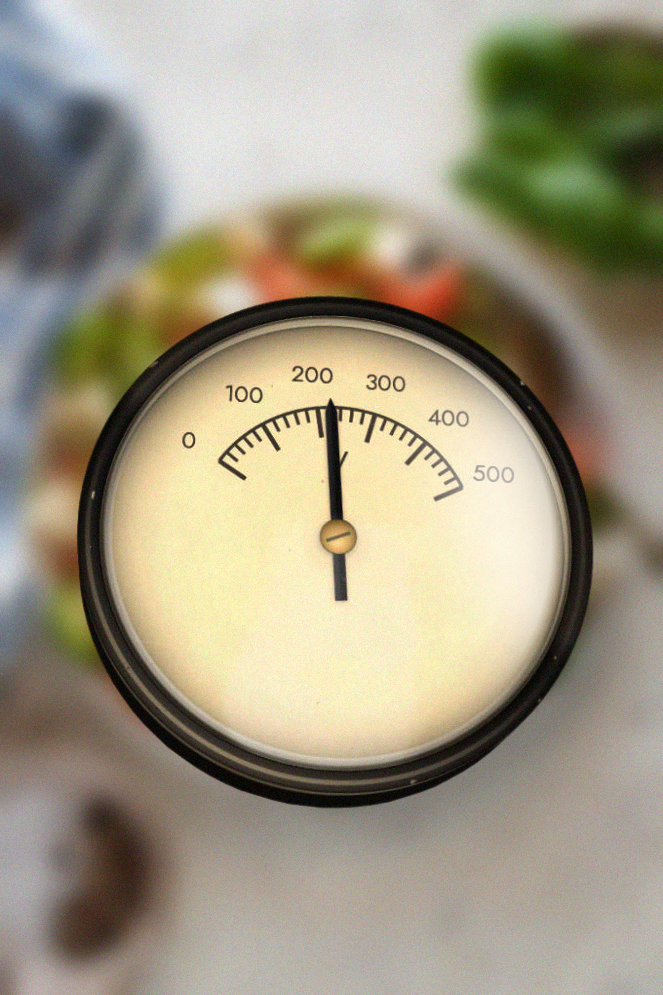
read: 220 V
